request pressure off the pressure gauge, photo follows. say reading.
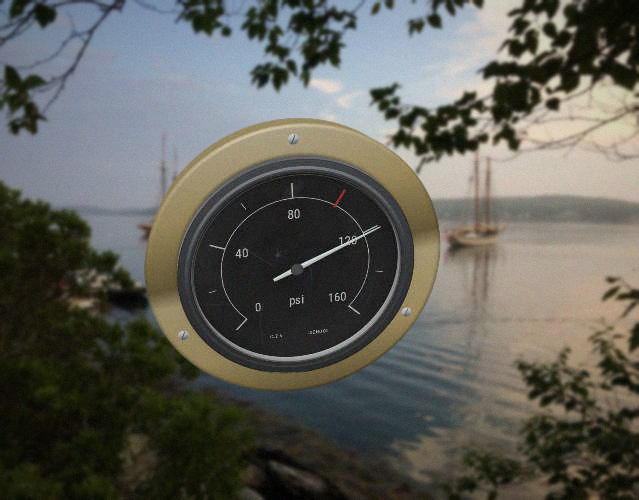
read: 120 psi
